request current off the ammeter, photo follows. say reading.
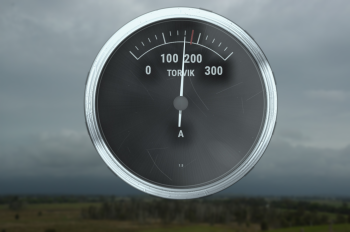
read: 160 A
